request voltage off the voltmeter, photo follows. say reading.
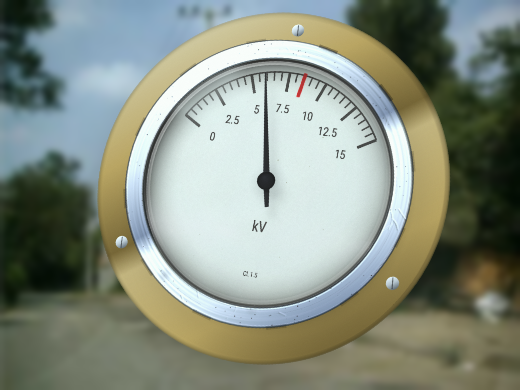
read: 6 kV
